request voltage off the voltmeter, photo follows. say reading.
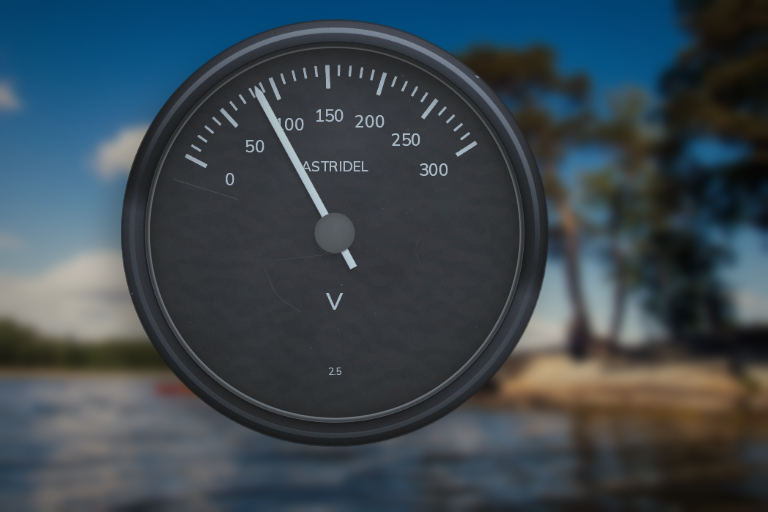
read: 85 V
